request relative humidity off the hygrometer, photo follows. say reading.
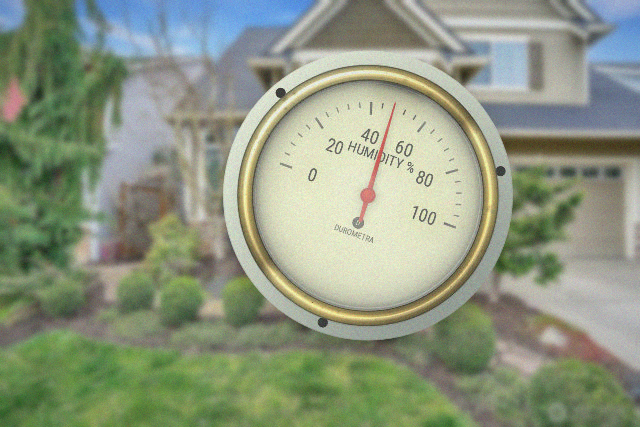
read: 48 %
